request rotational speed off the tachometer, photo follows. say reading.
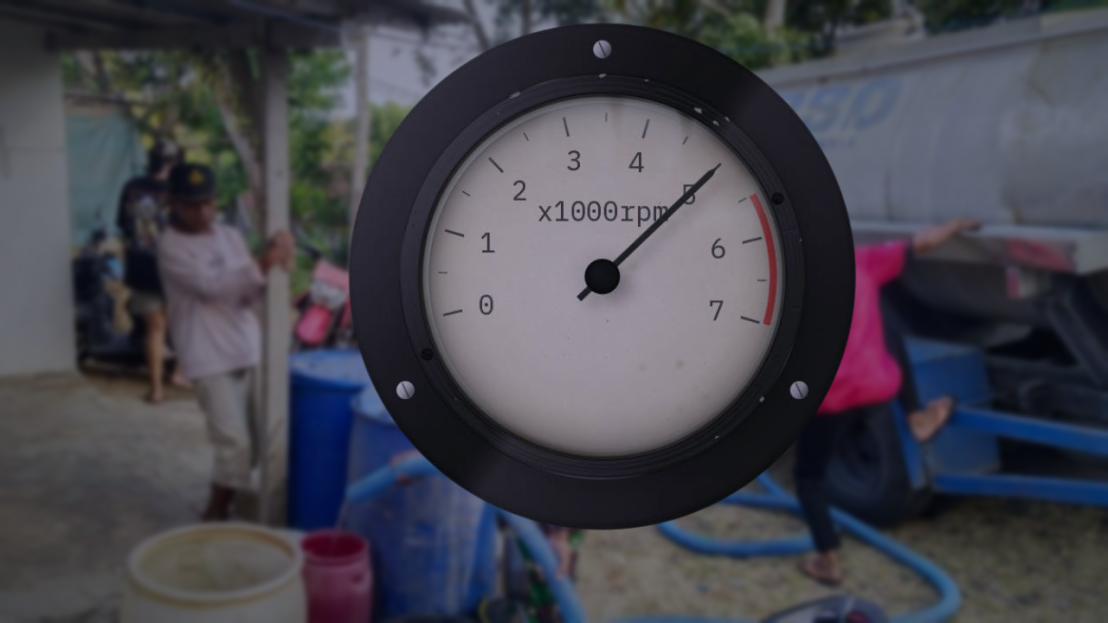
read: 5000 rpm
